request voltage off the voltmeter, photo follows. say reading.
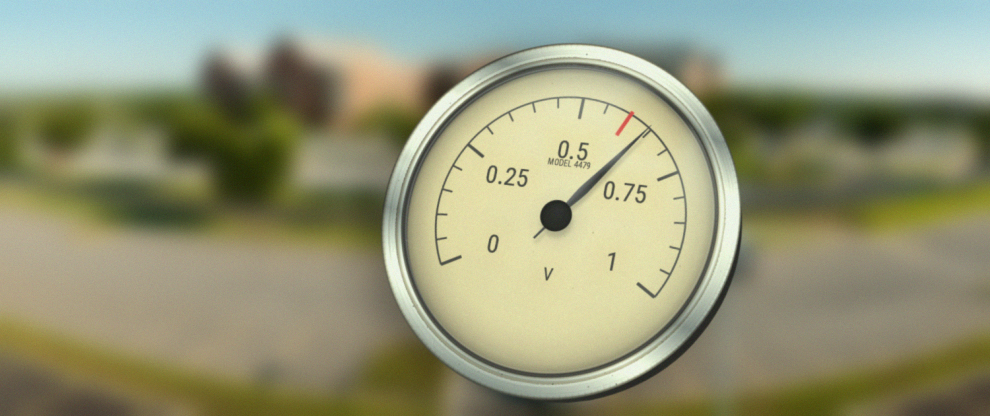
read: 0.65 V
